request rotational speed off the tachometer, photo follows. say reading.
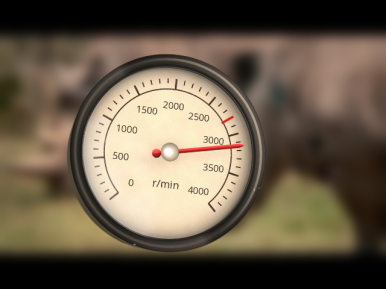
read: 3150 rpm
